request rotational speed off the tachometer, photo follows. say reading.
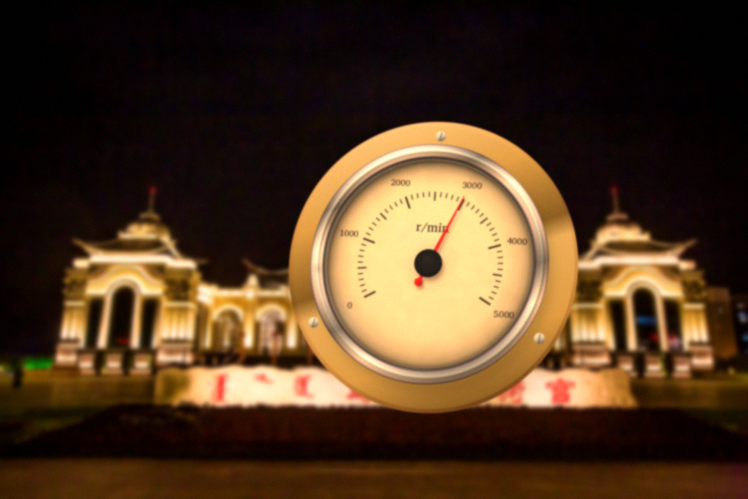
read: 3000 rpm
